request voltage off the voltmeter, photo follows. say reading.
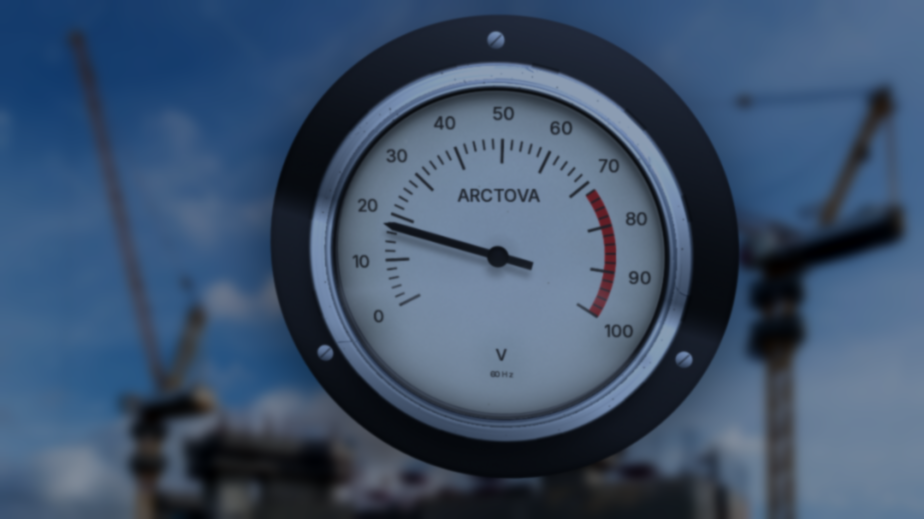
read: 18 V
